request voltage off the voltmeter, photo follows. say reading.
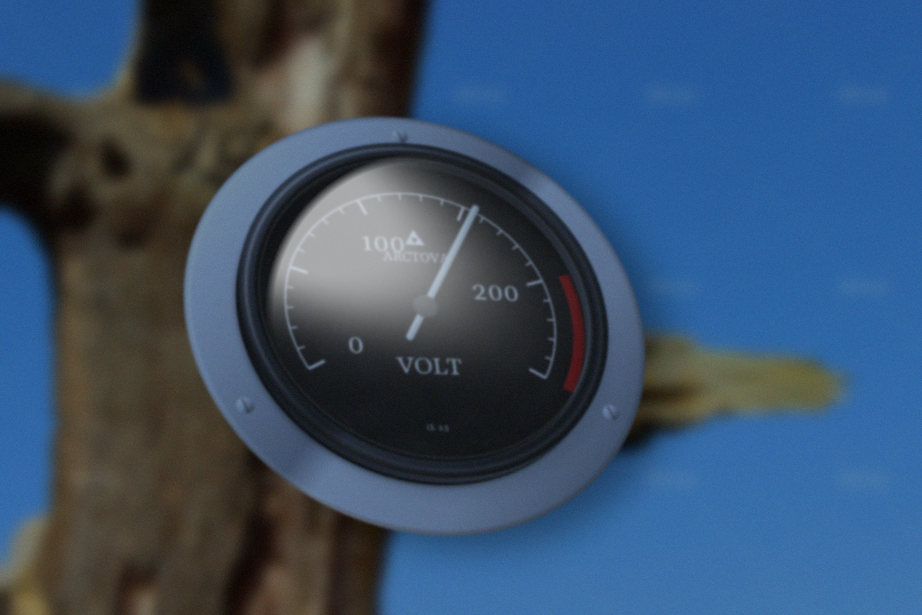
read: 155 V
